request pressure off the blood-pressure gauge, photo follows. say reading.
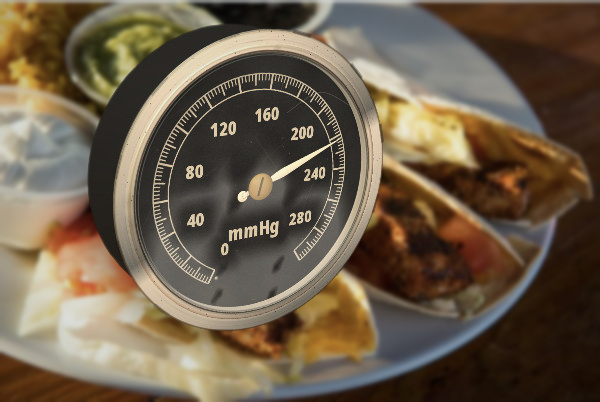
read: 220 mmHg
